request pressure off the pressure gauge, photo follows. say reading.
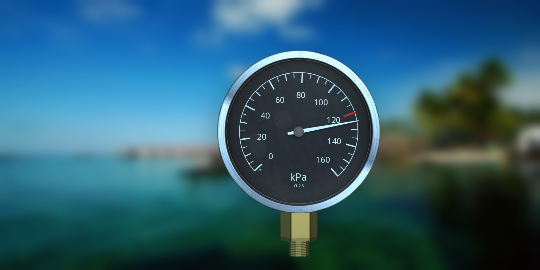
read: 125 kPa
